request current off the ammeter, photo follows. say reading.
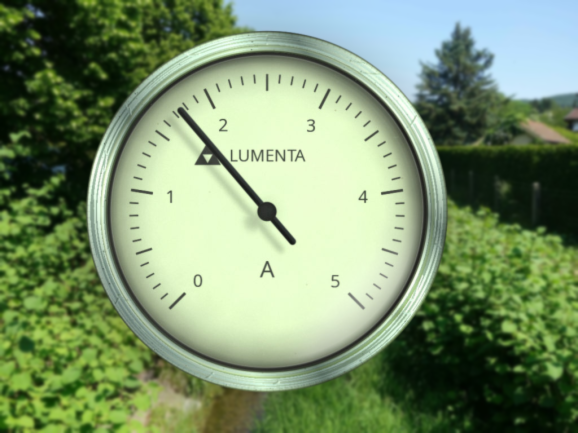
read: 1.75 A
